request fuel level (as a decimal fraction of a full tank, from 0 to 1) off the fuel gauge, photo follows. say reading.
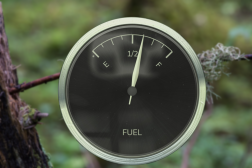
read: 0.625
